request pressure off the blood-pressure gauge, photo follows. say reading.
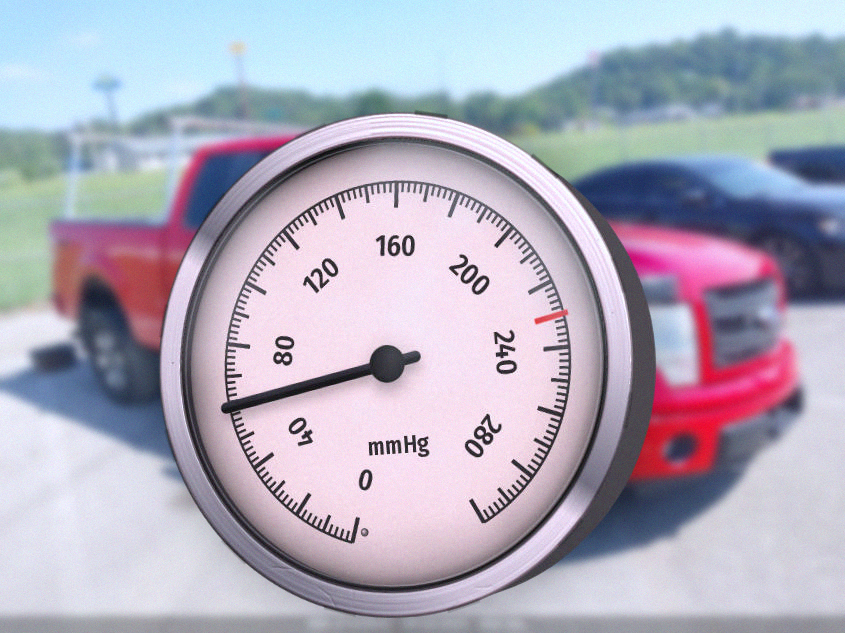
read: 60 mmHg
